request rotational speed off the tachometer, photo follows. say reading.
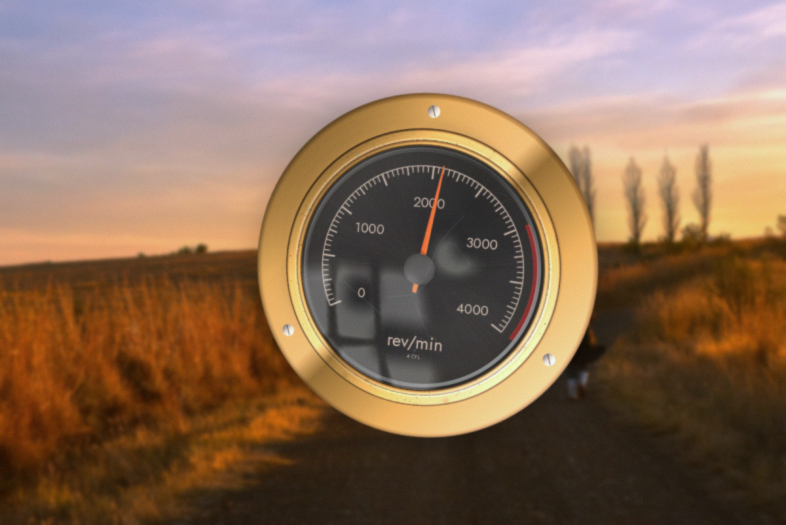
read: 2100 rpm
